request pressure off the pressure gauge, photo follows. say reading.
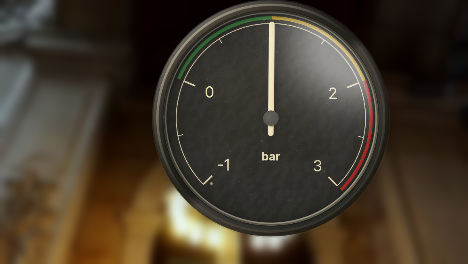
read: 1 bar
